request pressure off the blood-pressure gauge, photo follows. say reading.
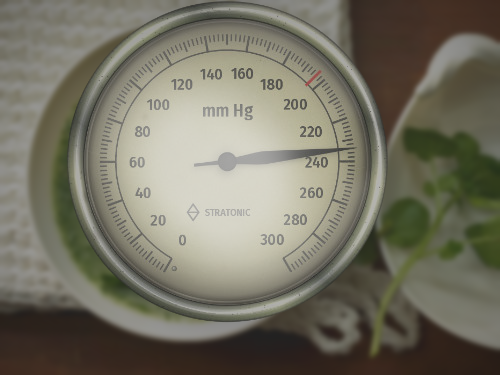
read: 234 mmHg
